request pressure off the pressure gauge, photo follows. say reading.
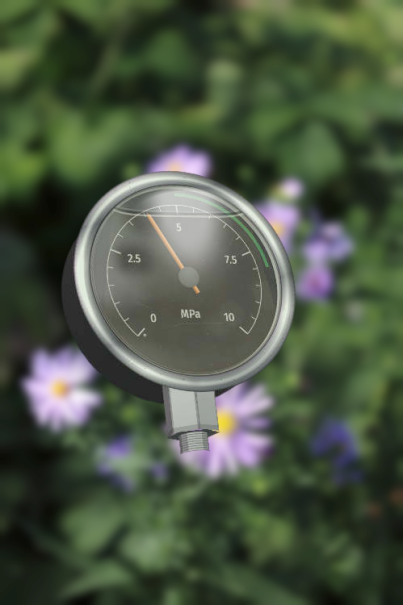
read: 4 MPa
